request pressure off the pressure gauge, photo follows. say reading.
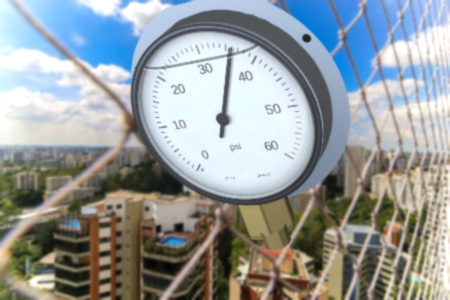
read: 36 psi
